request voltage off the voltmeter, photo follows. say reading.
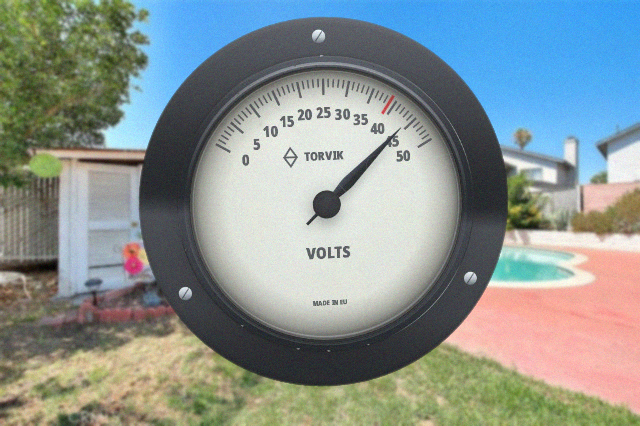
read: 44 V
